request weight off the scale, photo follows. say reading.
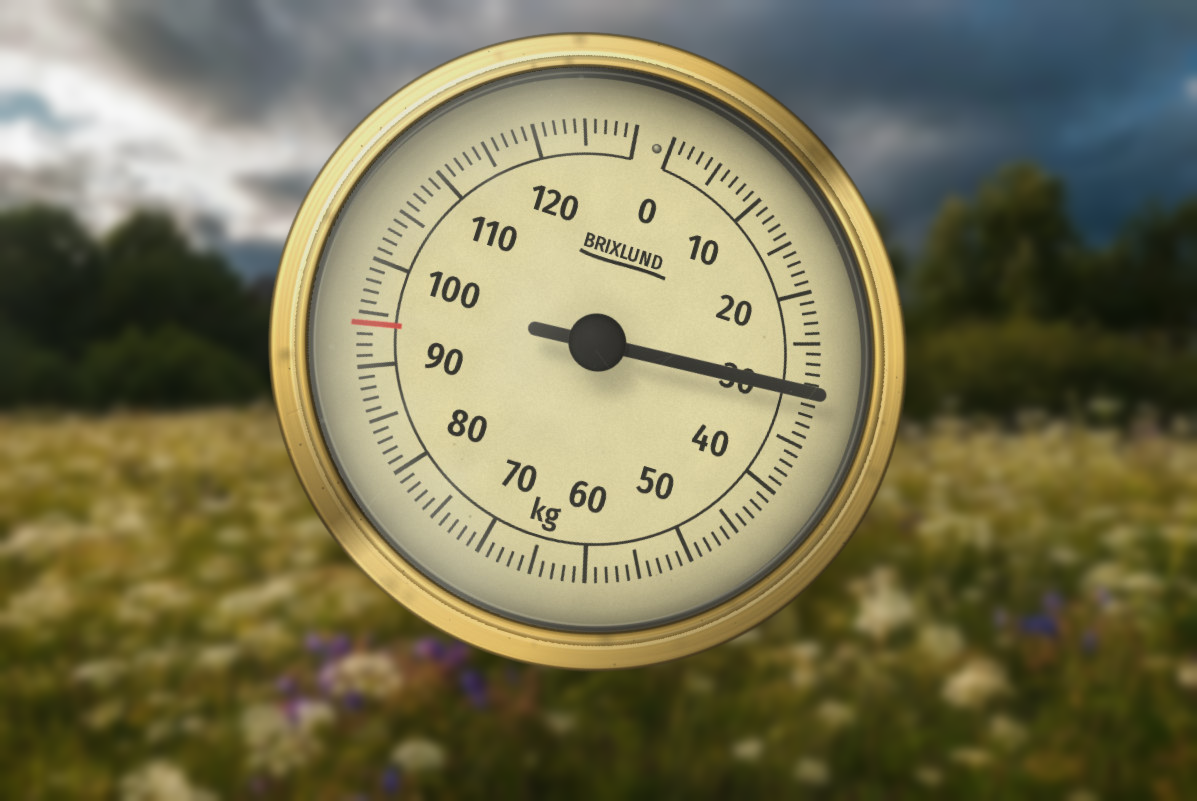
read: 30 kg
